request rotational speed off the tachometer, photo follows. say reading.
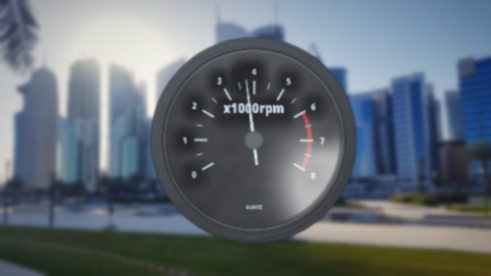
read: 3750 rpm
